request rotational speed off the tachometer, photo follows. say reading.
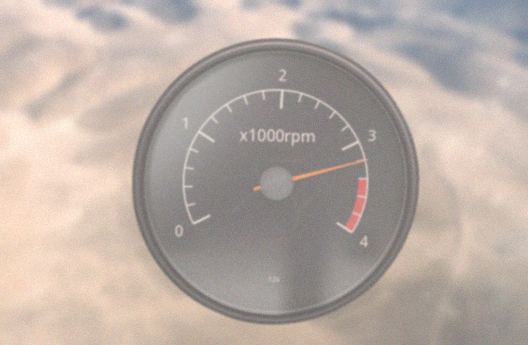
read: 3200 rpm
